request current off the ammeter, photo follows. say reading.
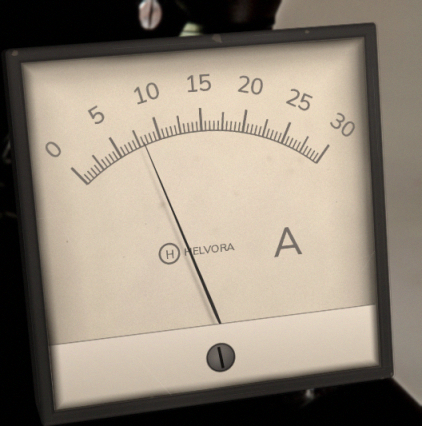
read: 8 A
